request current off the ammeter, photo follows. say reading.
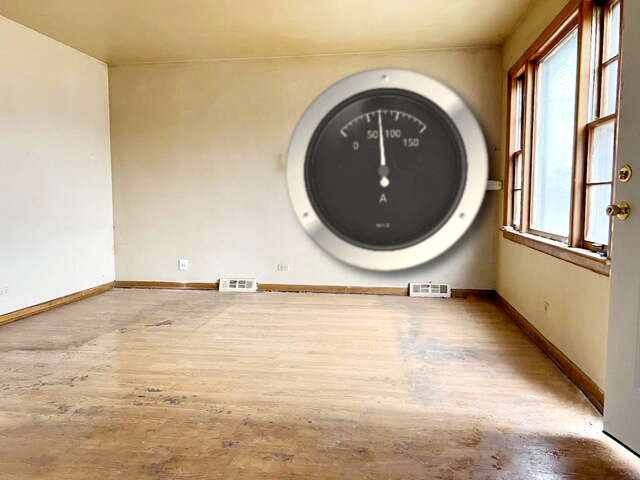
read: 70 A
